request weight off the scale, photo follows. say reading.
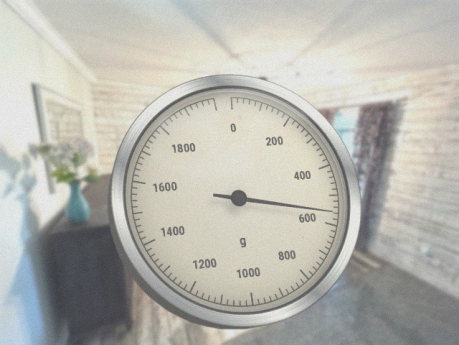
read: 560 g
